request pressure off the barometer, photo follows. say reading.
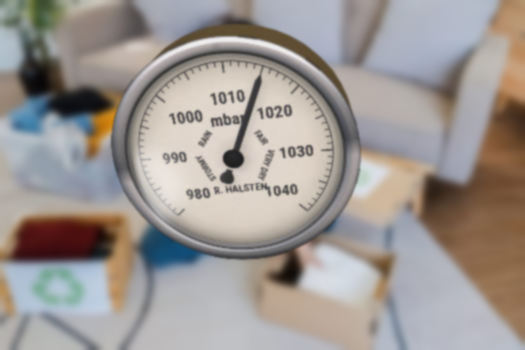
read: 1015 mbar
